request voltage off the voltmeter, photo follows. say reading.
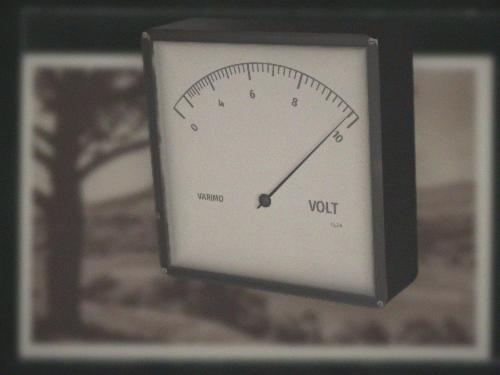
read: 9.8 V
